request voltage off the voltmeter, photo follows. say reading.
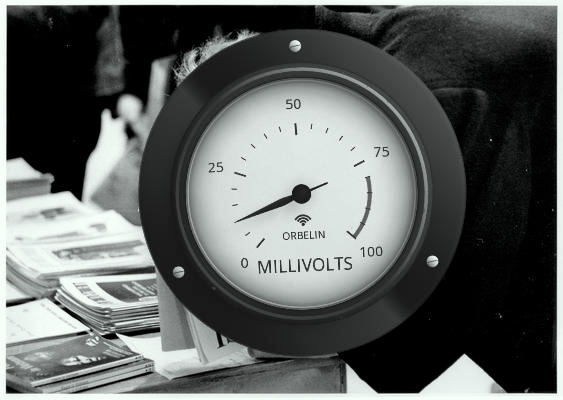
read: 10 mV
